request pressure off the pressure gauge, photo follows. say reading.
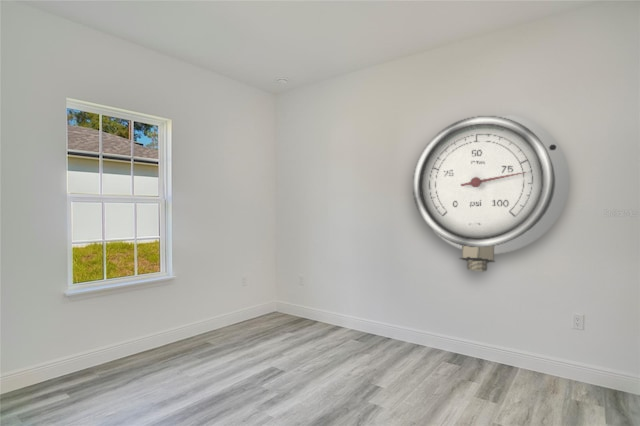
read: 80 psi
